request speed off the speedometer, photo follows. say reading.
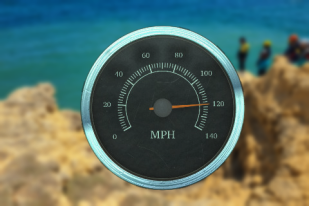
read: 120 mph
